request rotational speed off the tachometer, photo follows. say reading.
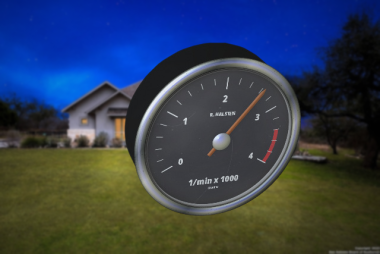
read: 2600 rpm
